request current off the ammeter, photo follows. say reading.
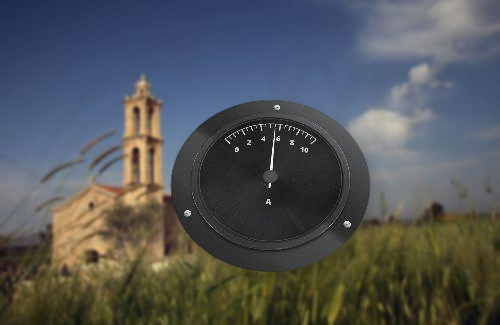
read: 5.5 A
